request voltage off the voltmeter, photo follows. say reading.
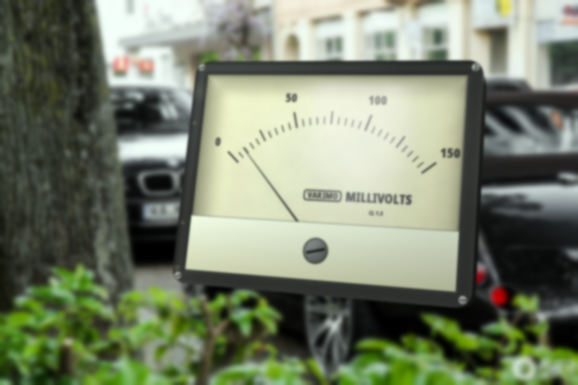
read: 10 mV
